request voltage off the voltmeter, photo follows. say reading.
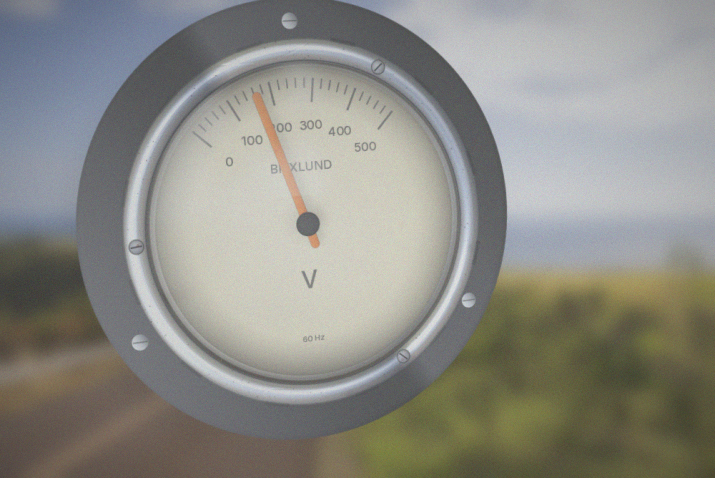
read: 160 V
